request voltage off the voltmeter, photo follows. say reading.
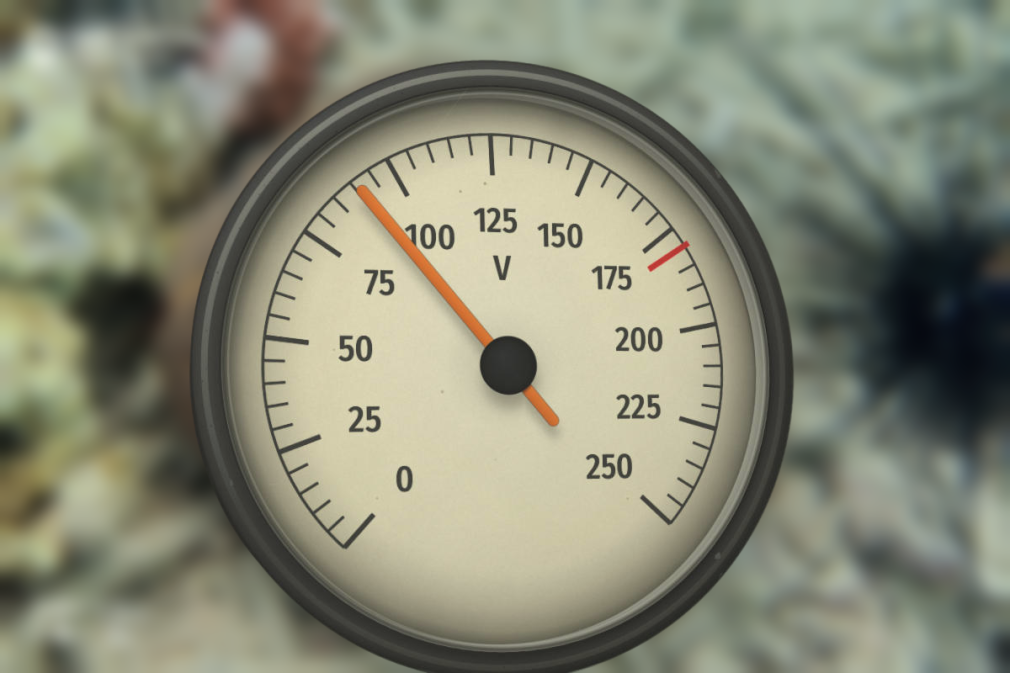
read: 90 V
